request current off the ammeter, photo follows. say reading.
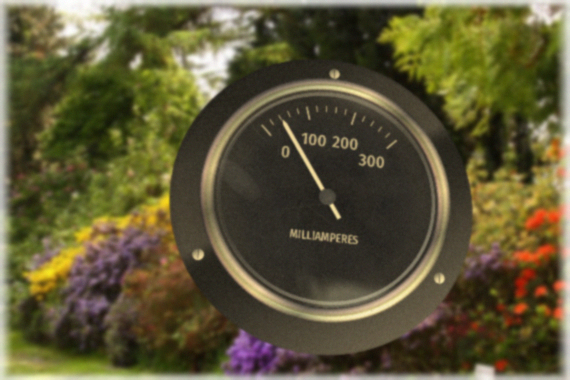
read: 40 mA
